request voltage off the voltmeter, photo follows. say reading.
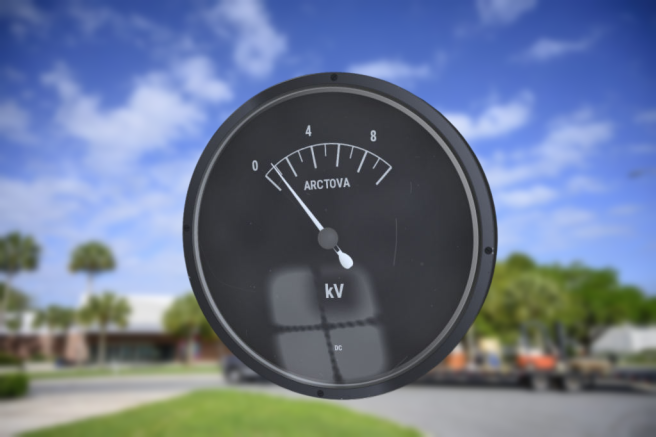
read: 1 kV
